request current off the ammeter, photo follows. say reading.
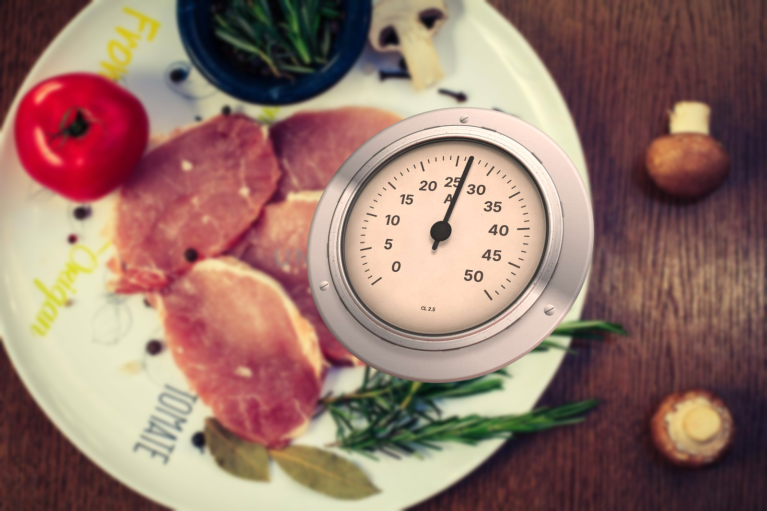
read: 27 A
